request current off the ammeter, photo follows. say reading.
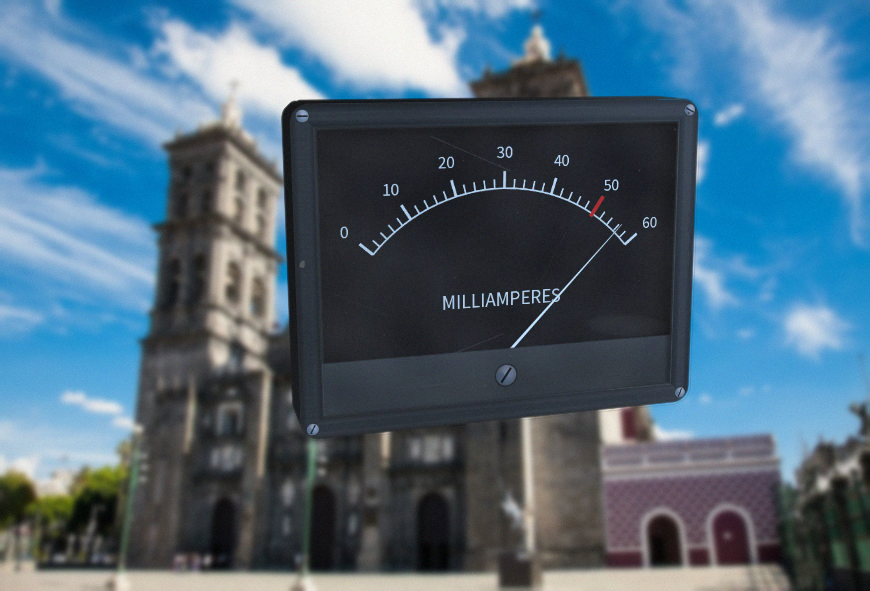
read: 56 mA
